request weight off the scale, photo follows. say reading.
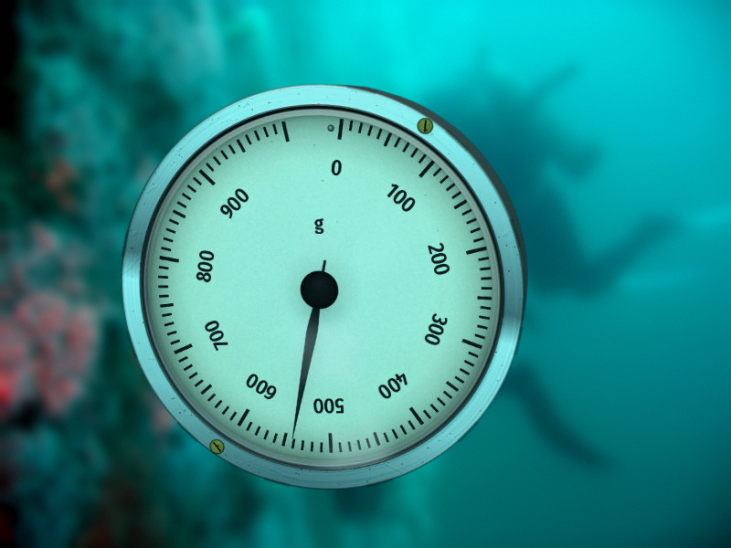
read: 540 g
